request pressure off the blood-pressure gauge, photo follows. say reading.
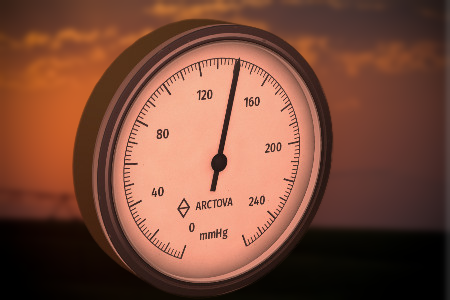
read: 140 mmHg
